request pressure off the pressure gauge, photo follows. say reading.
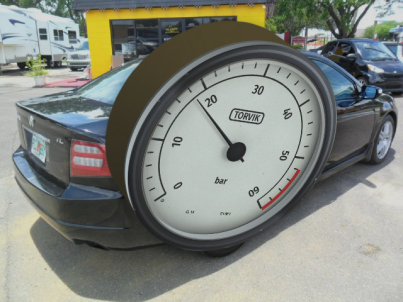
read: 18 bar
